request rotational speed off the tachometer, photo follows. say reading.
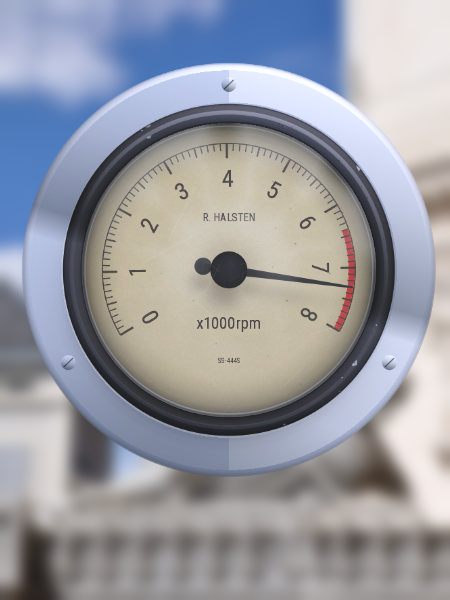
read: 7300 rpm
